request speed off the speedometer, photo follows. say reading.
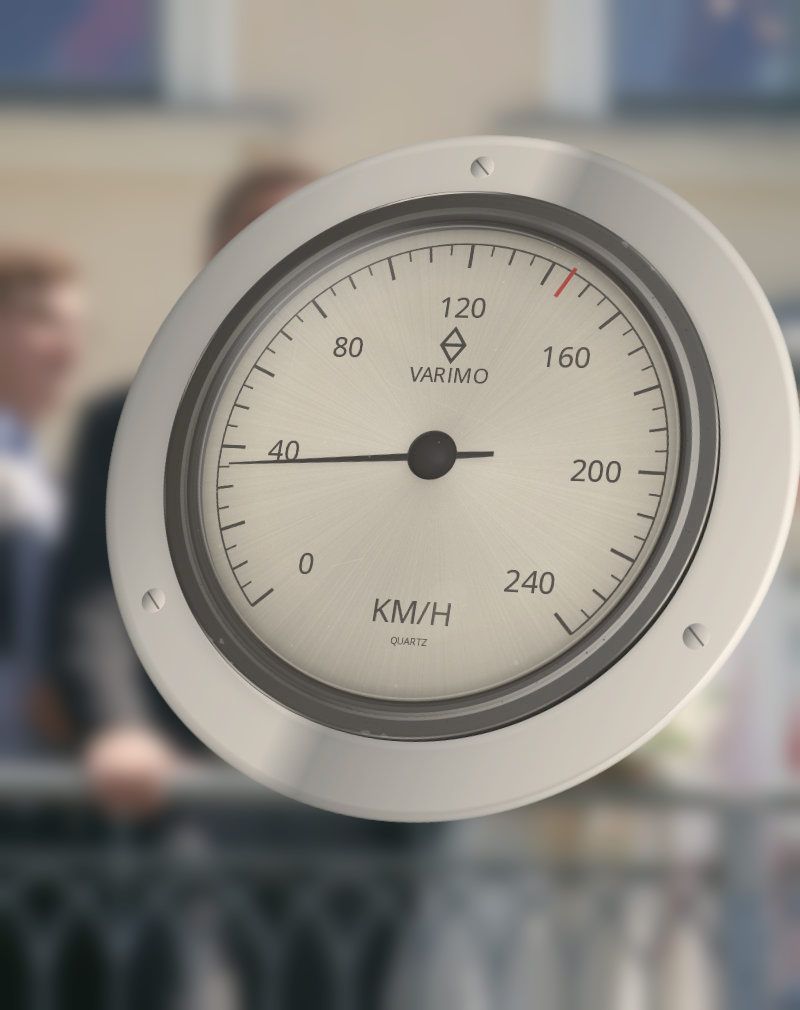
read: 35 km/h
